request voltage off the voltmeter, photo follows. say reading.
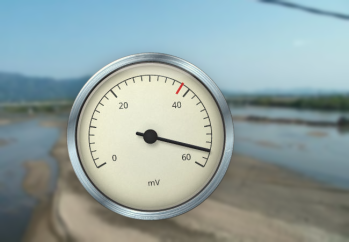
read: 56 mV
